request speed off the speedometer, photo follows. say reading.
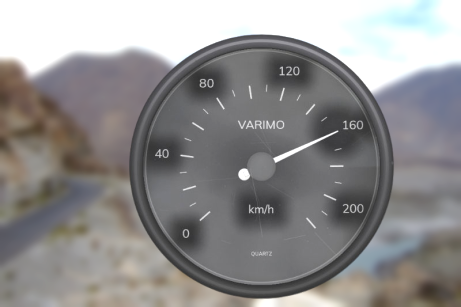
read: 160 km/h
